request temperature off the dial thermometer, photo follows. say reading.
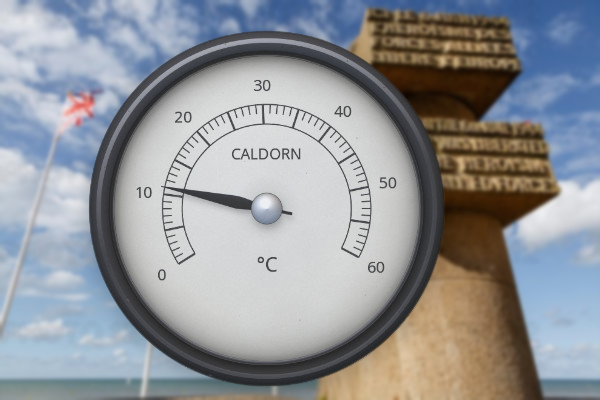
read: 11 °C
